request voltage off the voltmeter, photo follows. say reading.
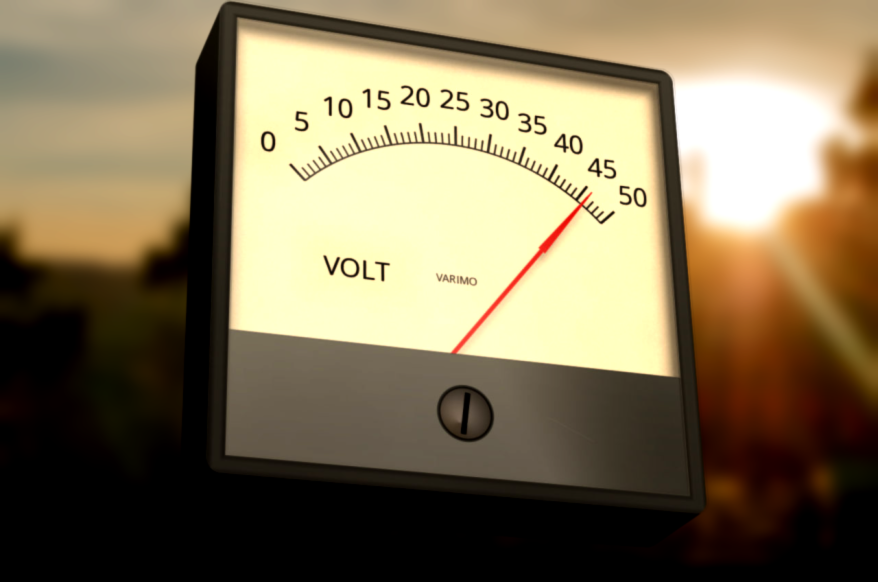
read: 46 V
